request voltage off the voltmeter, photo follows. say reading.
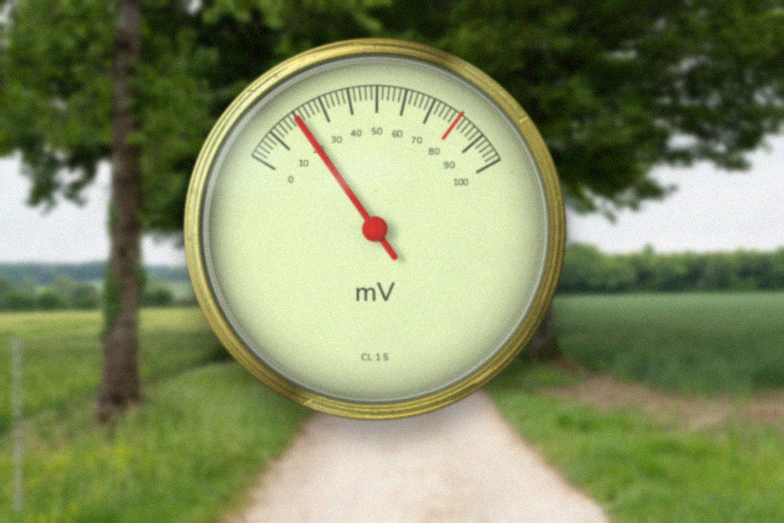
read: 20 mV
